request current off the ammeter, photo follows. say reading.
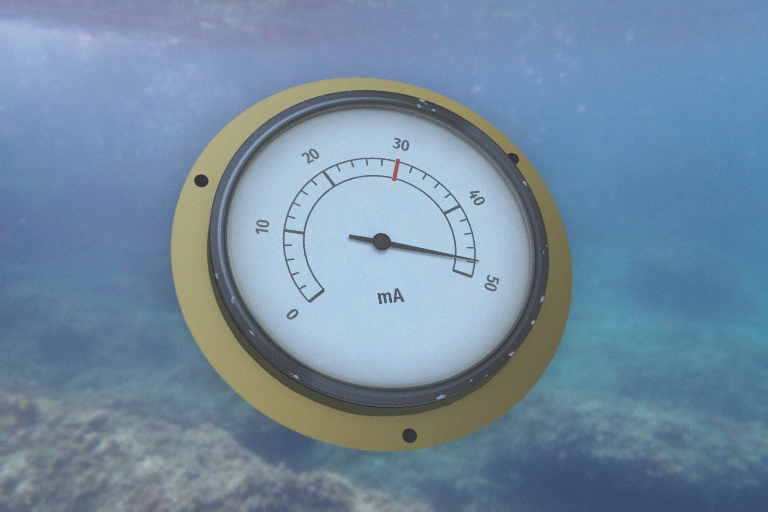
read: 48 mA
